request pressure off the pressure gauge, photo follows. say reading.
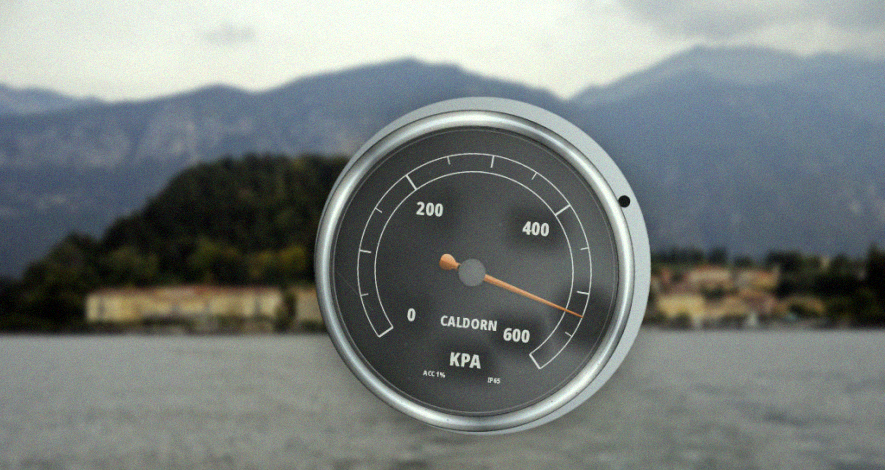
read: 525 kPa
